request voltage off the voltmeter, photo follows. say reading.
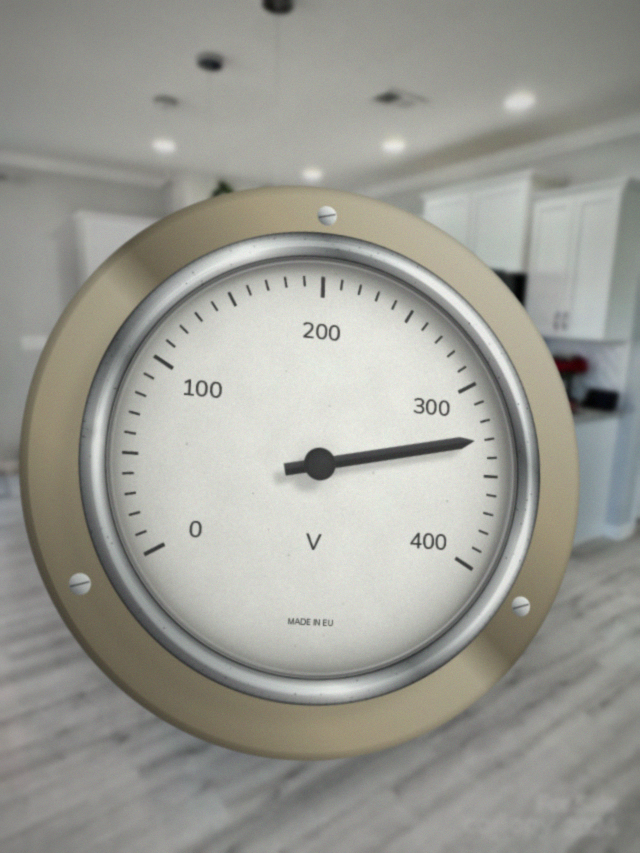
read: 330 V
